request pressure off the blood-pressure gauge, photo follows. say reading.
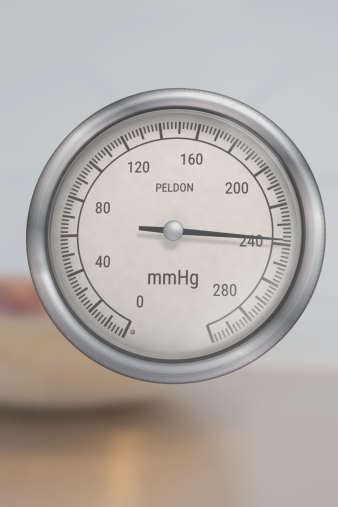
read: 238 mmHg
